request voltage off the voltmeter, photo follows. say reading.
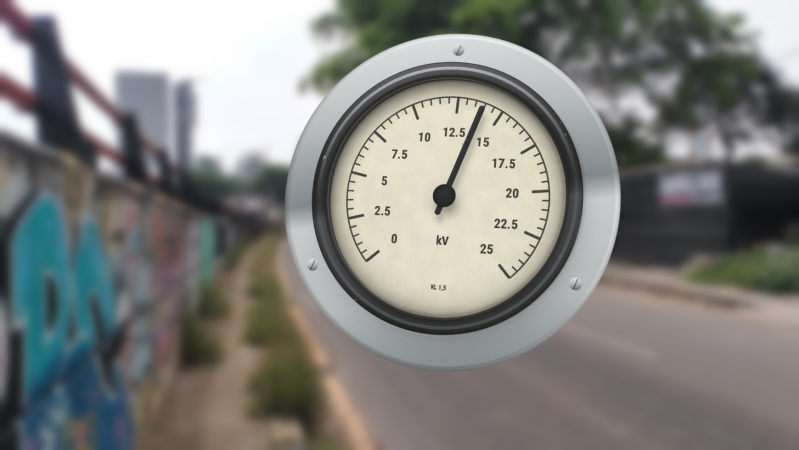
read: 14 kV
